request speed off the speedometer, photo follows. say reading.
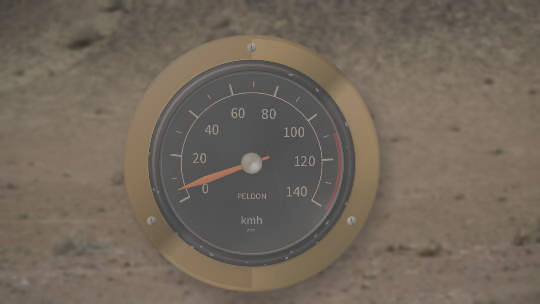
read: 5 km/h
